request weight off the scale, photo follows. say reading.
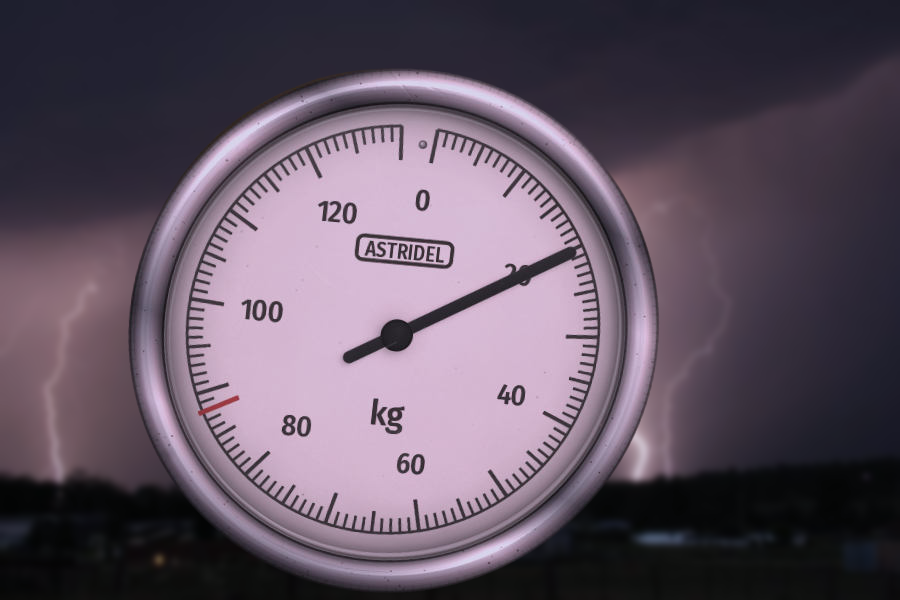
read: 20 kg
